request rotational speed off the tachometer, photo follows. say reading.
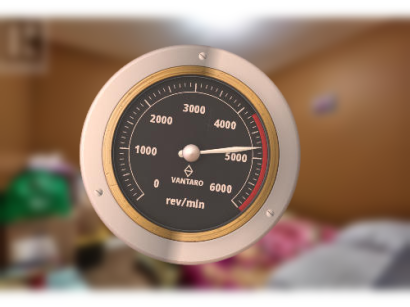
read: 4800 rpm
